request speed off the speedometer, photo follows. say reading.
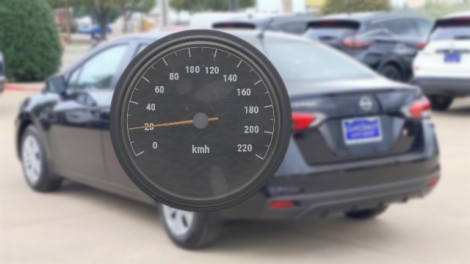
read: 20 km/h
